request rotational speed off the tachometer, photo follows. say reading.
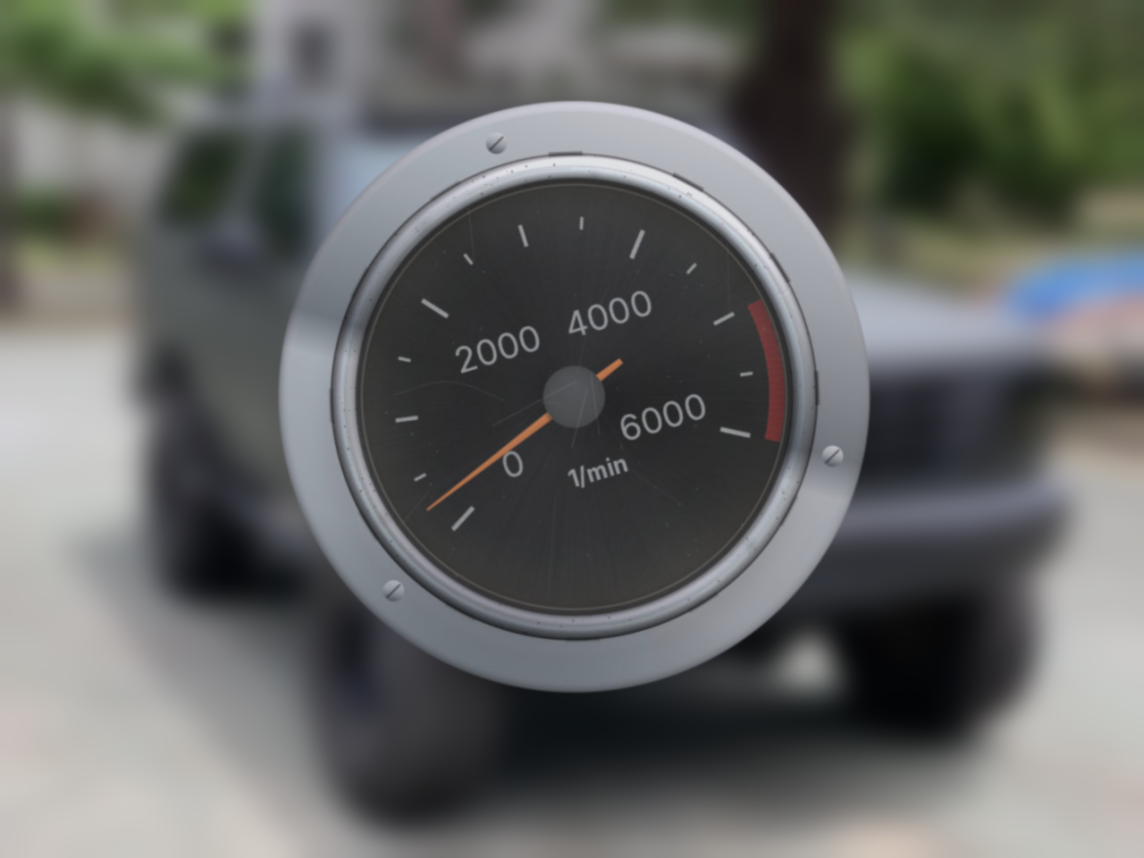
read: 250 rpm
